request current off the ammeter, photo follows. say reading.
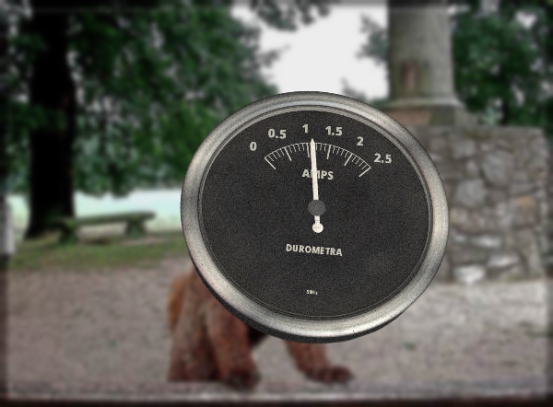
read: 1.1 A
